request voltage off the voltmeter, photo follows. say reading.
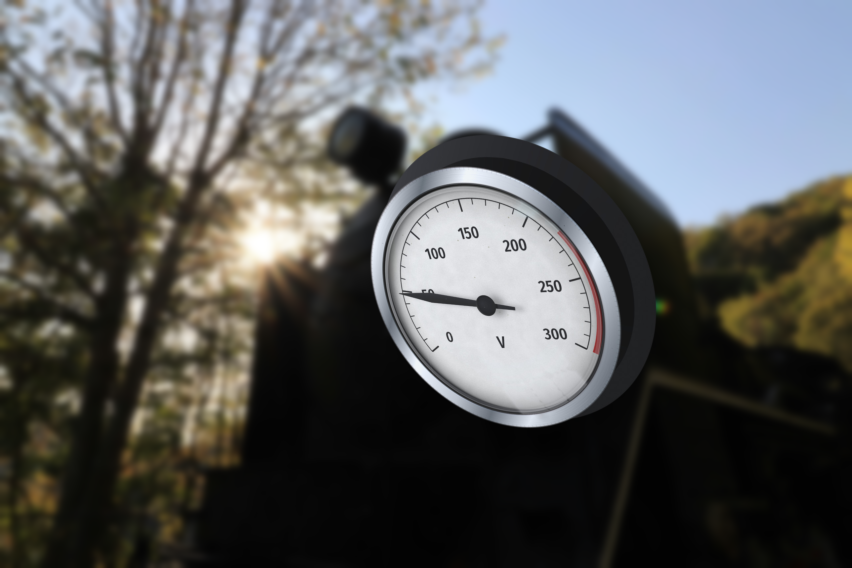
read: 50 V
